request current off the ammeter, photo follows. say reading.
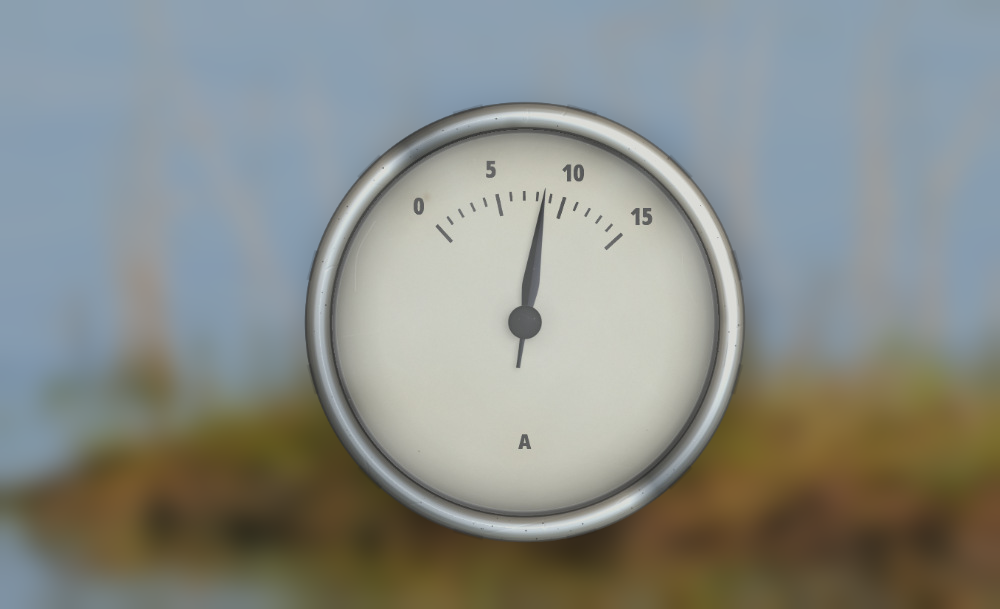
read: 8.5 A
